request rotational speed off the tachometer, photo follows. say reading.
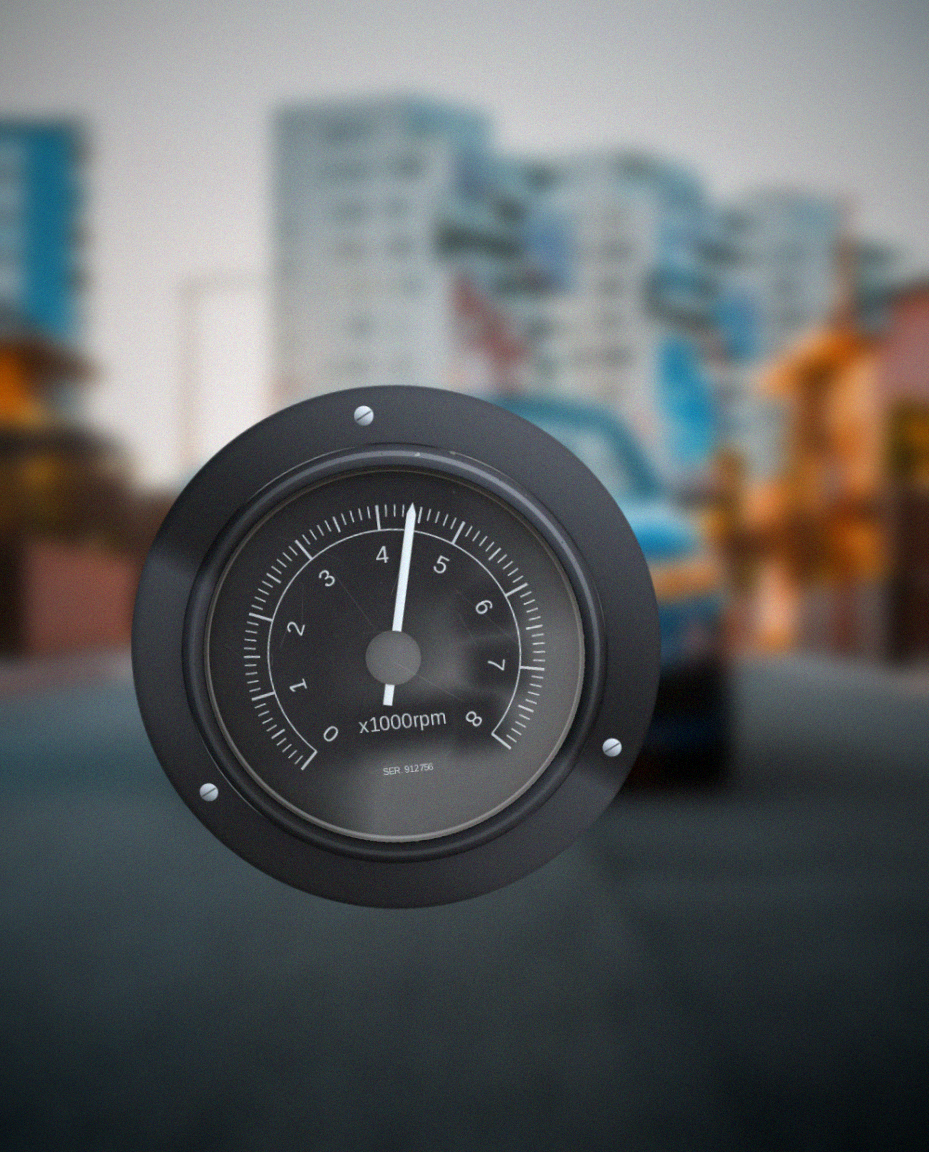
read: 4400 rpm
